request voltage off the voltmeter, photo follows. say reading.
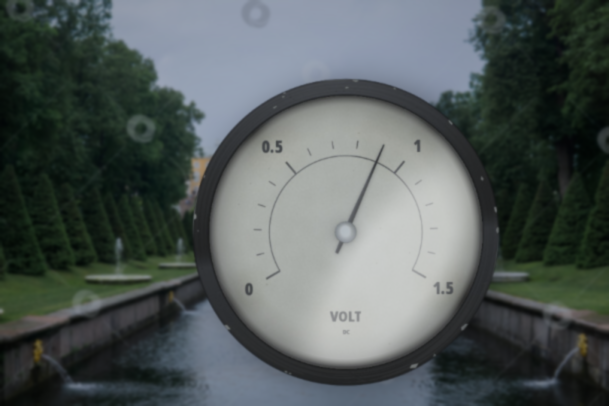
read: 0.9 V
